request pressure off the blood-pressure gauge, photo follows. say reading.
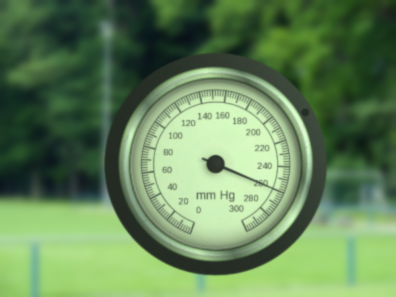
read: 260 mmHg
